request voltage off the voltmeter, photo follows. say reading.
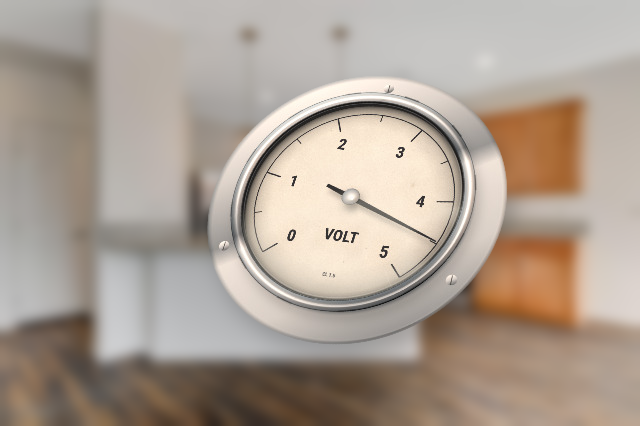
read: 4.5 V
